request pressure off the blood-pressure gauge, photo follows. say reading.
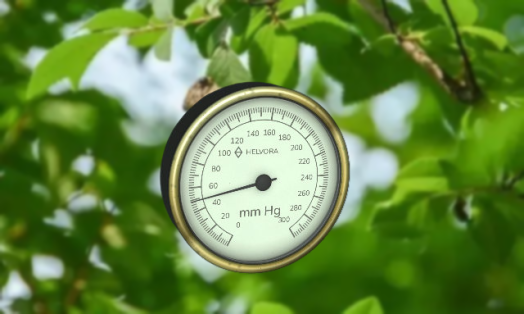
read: 50 mmHg
